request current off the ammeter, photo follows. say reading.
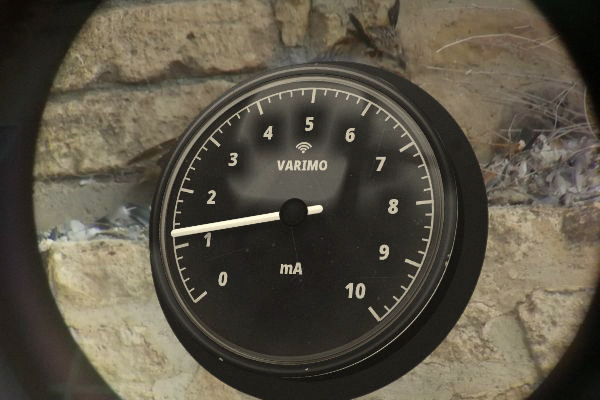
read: 1.2 mA
